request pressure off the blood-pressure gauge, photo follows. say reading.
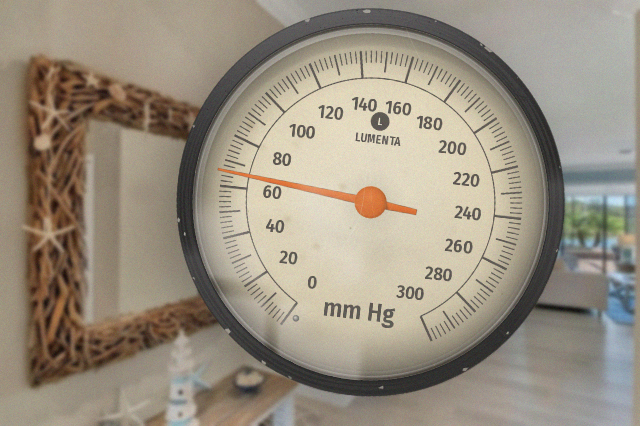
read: 66 mmHg
